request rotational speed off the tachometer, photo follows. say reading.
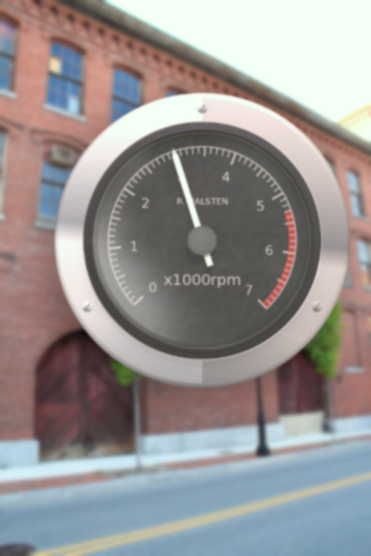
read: 3000 rpm
